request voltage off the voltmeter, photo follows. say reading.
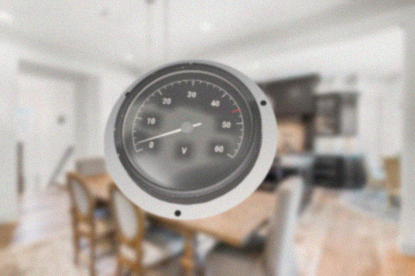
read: 2 V
